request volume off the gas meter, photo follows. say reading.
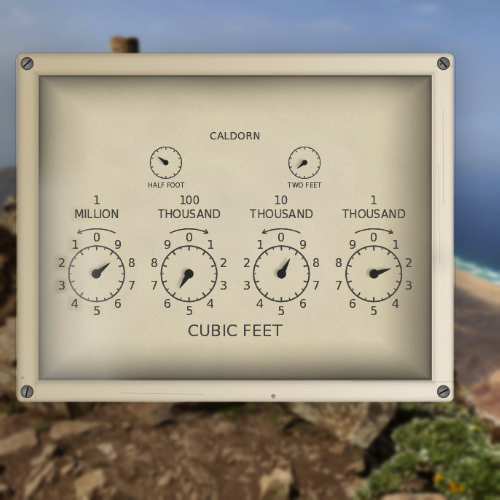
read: 859200 ft³
